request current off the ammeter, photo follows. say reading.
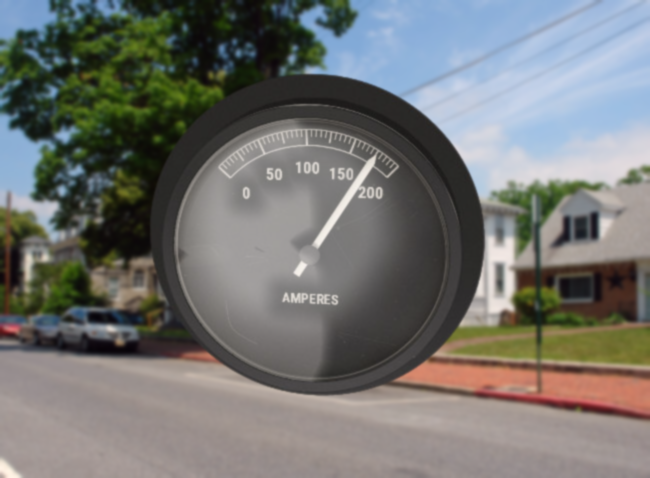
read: 175 A
